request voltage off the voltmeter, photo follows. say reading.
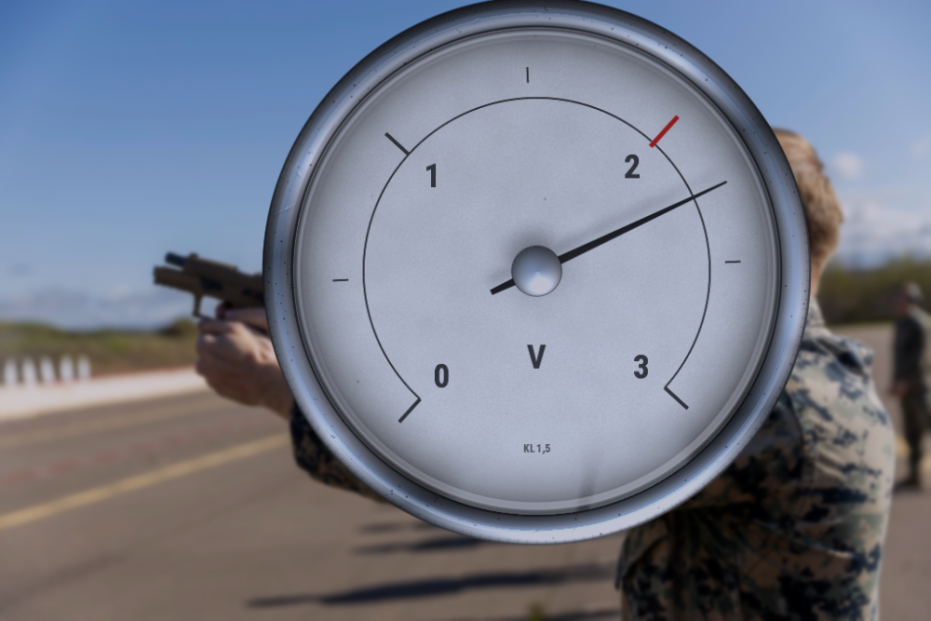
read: 2.25 V
